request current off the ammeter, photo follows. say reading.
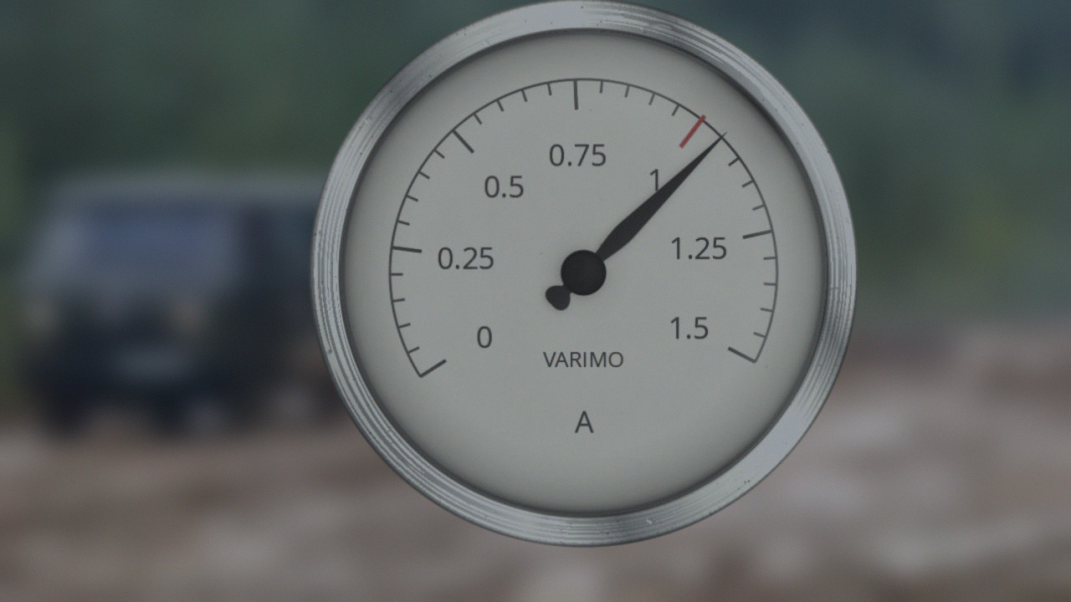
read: 1.05 A
